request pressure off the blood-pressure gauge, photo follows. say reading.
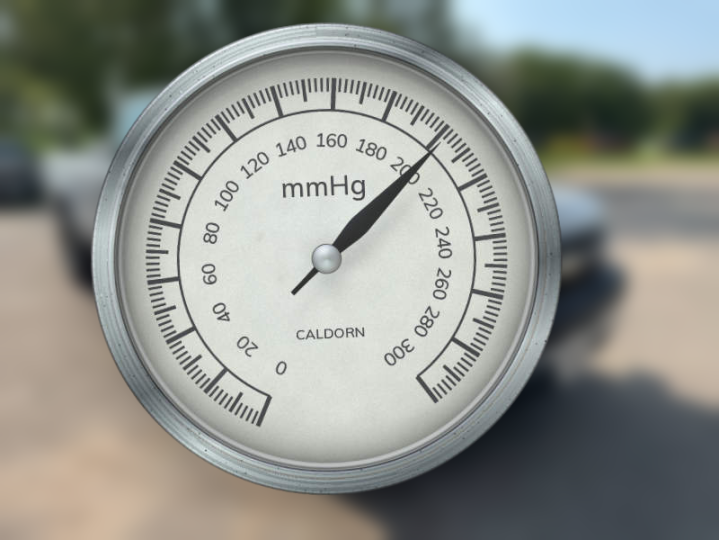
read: 202 mmHg
